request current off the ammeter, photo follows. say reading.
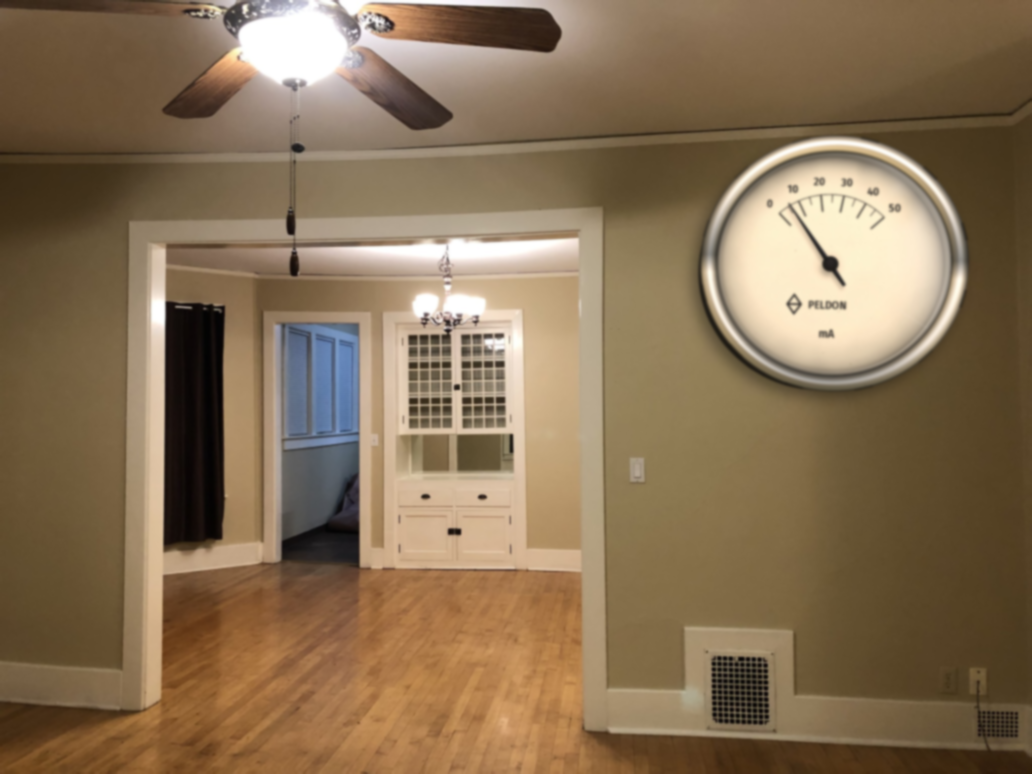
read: 5 mA
